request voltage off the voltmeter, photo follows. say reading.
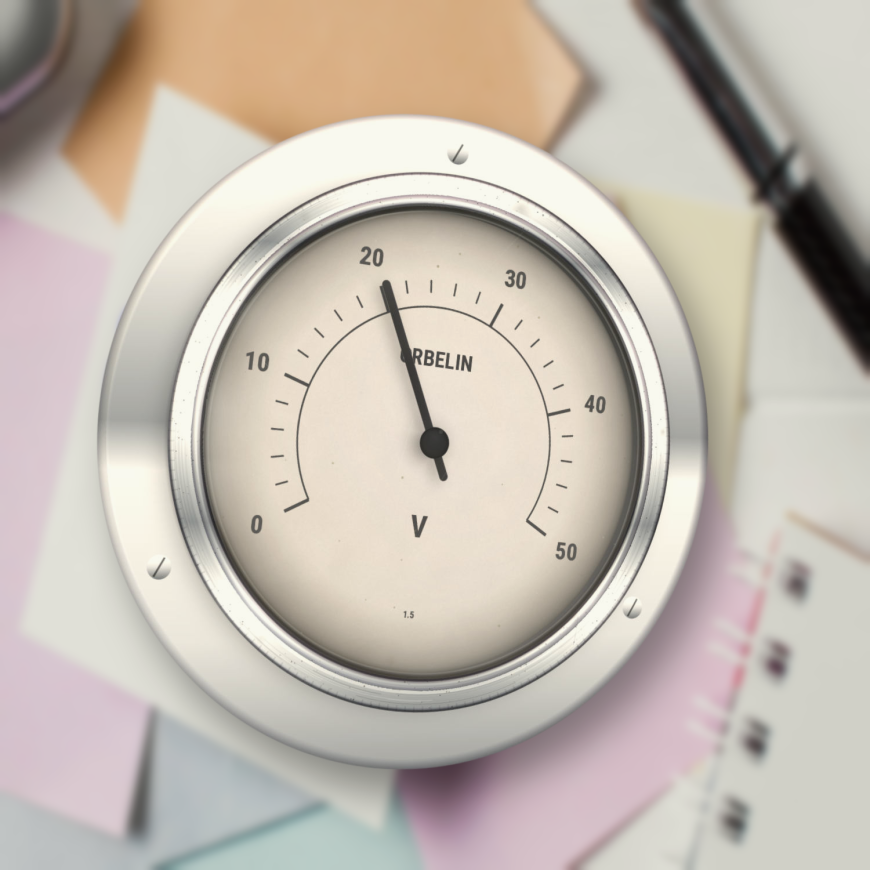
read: 20 V
